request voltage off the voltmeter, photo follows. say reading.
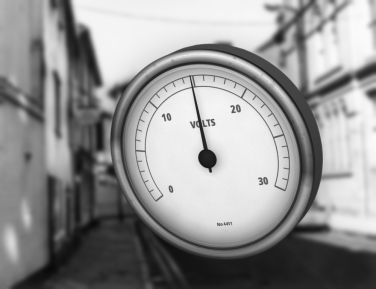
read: 15 V
